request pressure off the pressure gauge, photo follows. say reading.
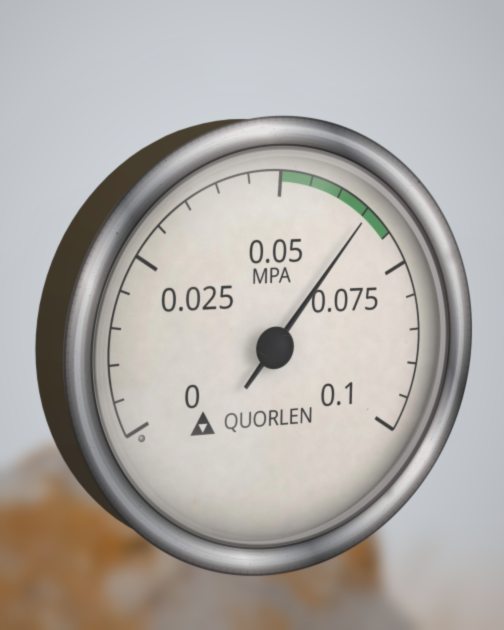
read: 0.065 MPa
